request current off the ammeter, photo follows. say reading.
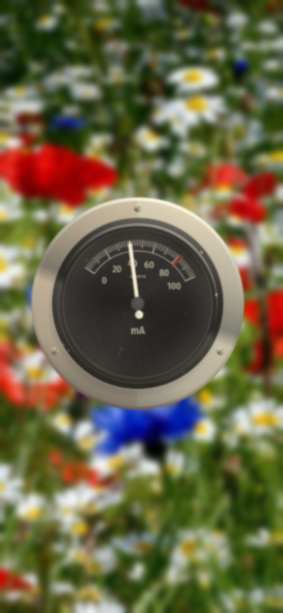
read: 40 mA
